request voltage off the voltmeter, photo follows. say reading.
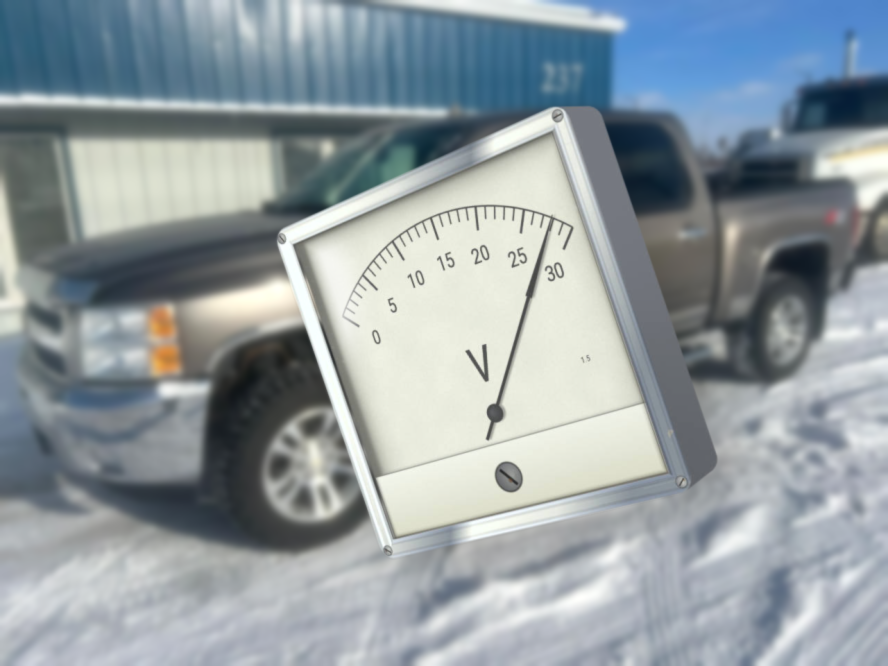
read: 28 V
